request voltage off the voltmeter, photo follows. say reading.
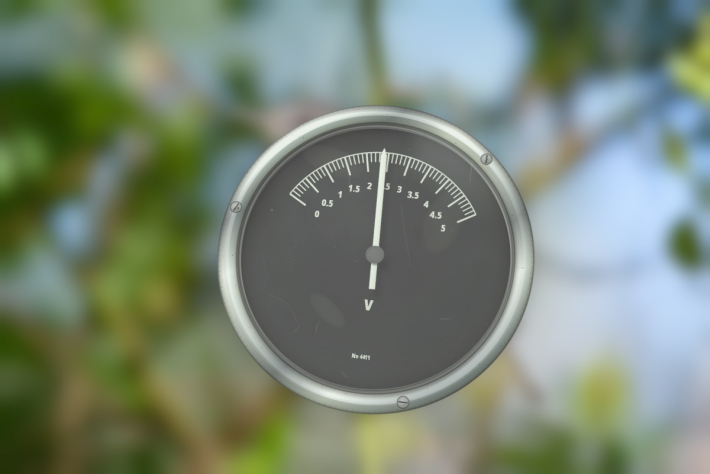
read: 2.4 V
